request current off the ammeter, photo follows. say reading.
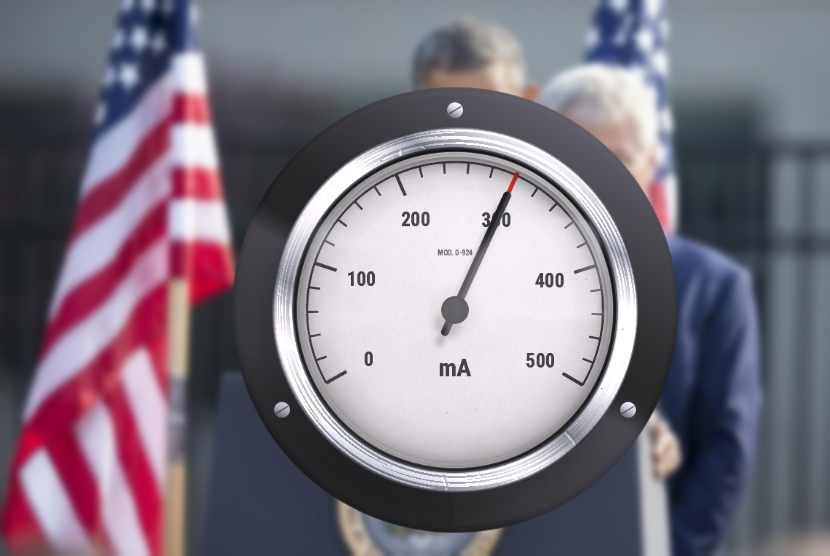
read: 300 mA
